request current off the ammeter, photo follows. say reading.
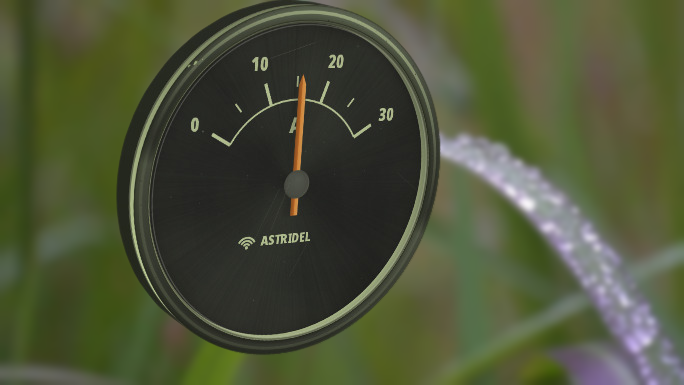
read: 15 A
